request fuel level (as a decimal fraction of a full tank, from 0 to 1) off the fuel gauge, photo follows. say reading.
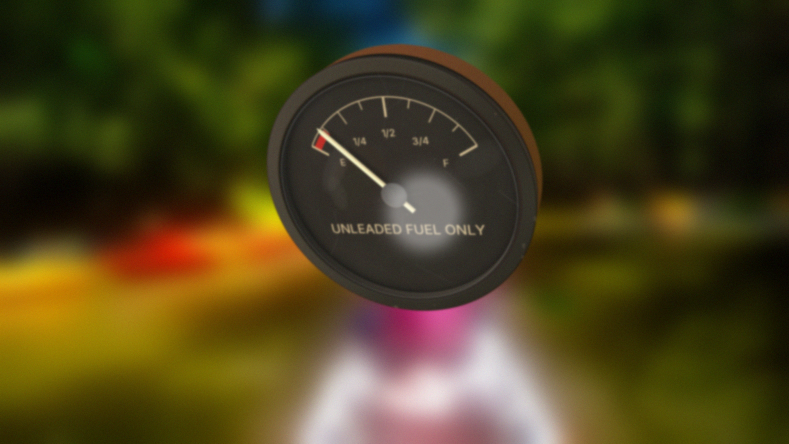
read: 0.125
